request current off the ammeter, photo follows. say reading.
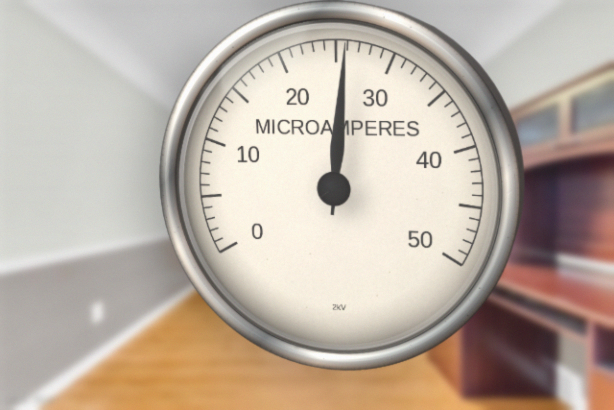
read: 26 µA
